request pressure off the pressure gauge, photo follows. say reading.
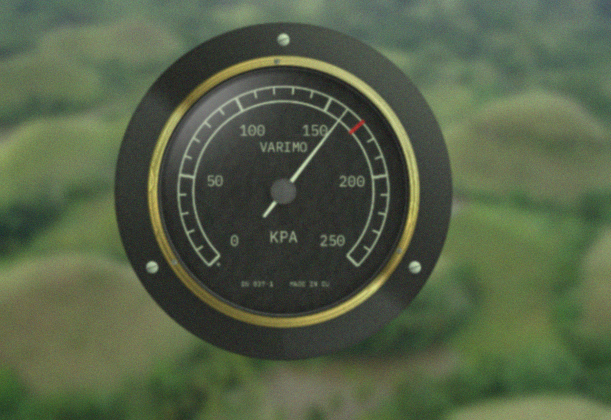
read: 160 kPa
